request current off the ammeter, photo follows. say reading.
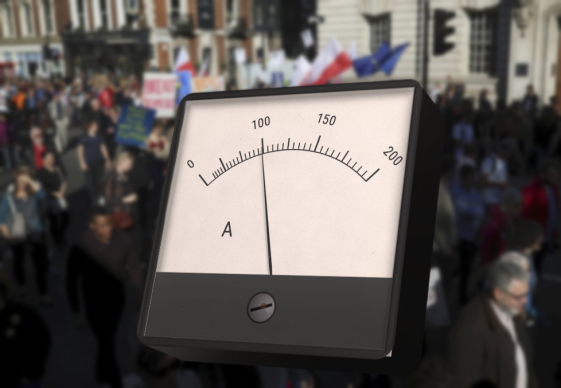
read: 100 A
